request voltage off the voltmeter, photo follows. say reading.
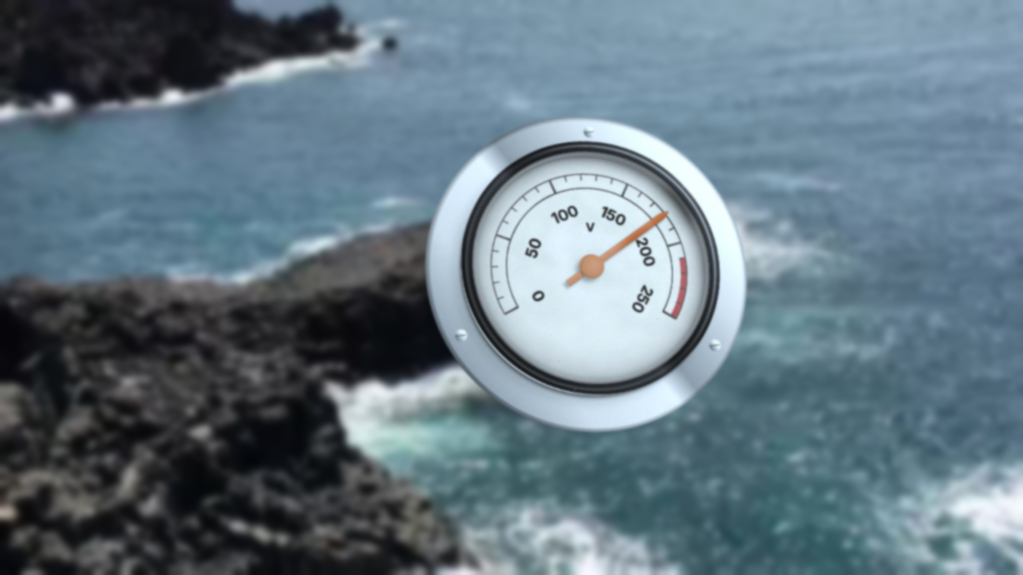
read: 180 V
